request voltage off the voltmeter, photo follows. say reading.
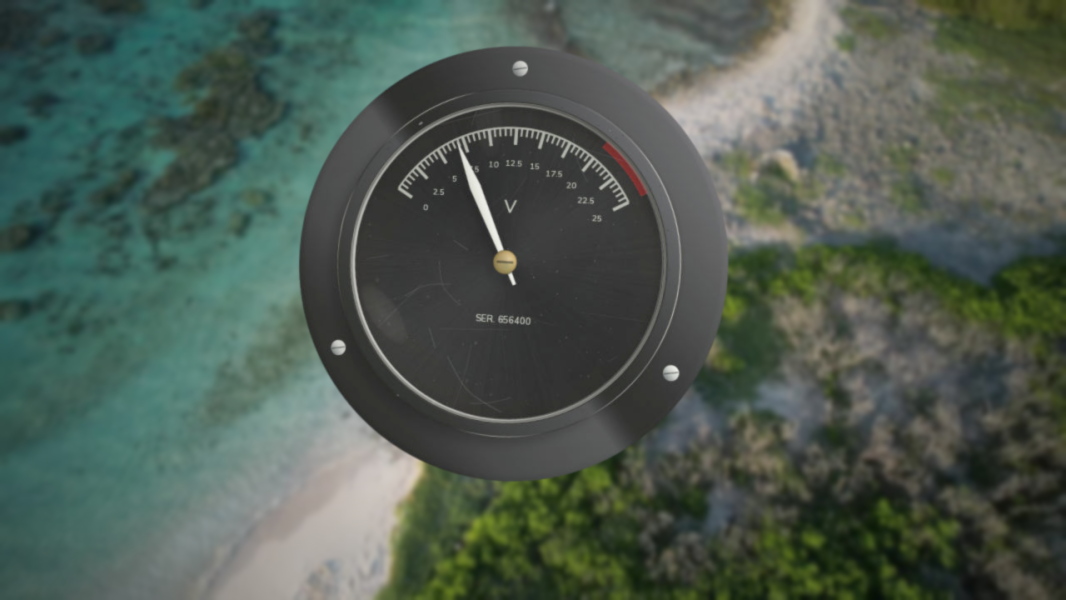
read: 7 V
